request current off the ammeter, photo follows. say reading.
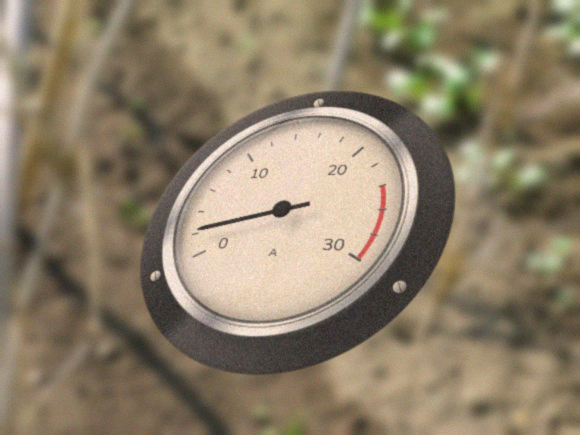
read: 2 A
